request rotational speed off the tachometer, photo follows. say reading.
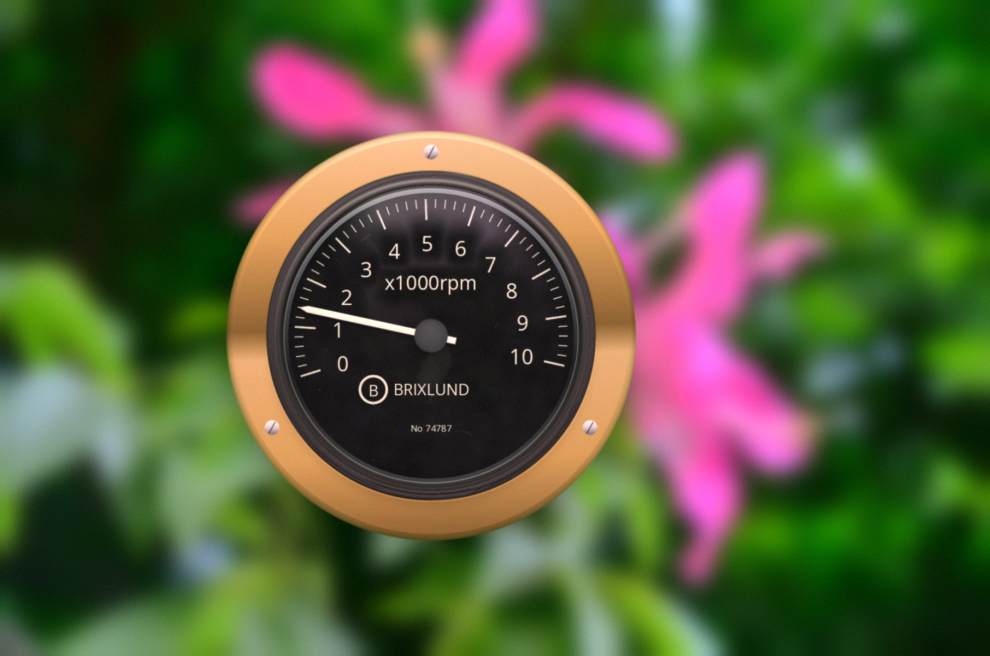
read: 1400 rpm
